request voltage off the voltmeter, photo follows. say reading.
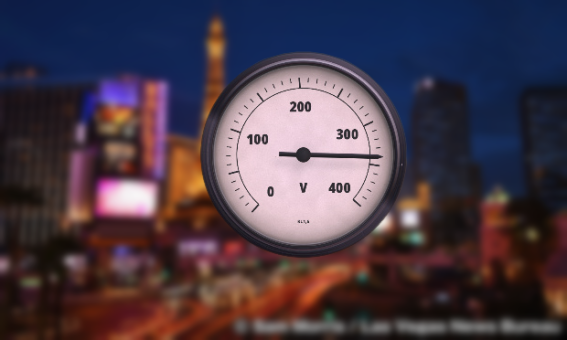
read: 340 V
